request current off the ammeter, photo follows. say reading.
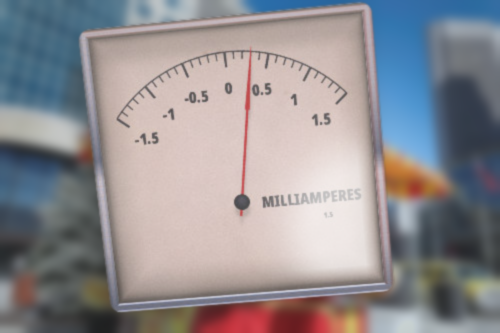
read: 0.3 mA
